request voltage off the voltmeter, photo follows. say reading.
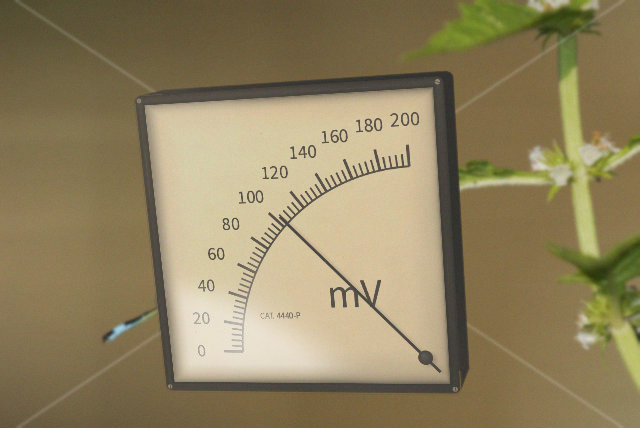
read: 104 mV
